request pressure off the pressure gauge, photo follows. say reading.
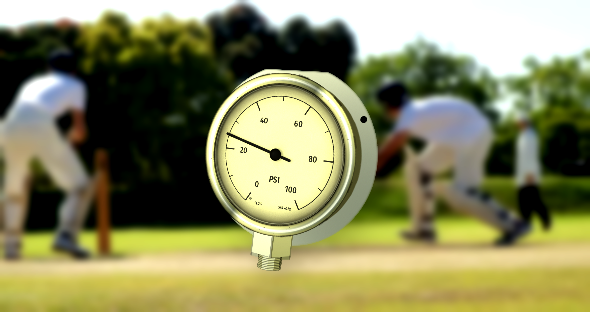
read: 25 psi
